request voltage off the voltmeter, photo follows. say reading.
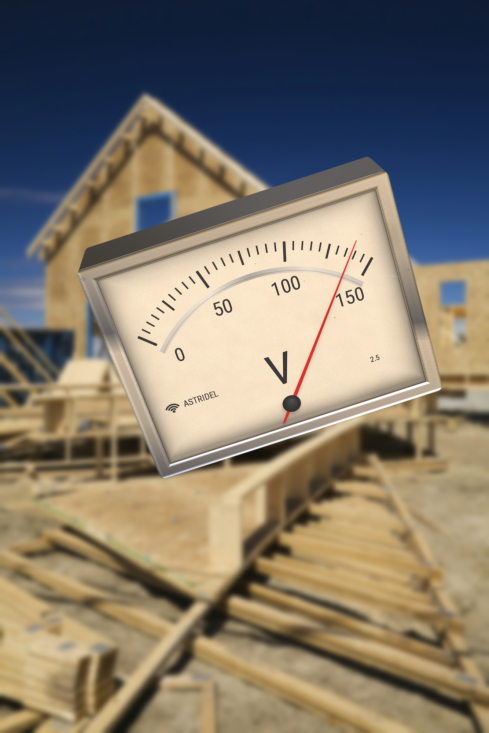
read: 137.5 V
